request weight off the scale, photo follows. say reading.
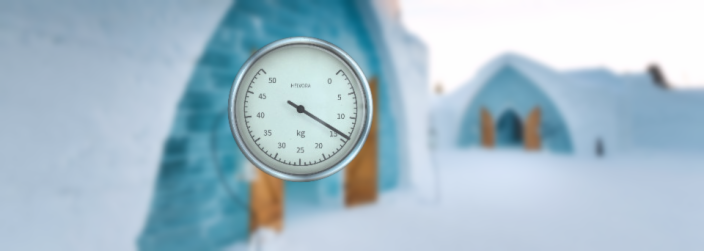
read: 14 kg
